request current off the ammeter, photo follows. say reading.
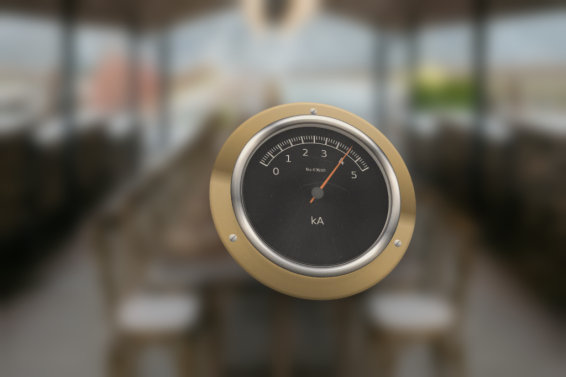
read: 4 kA
